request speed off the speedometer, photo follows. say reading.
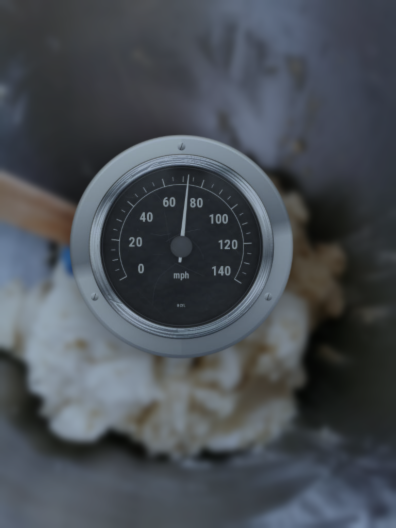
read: 72.5 mph
